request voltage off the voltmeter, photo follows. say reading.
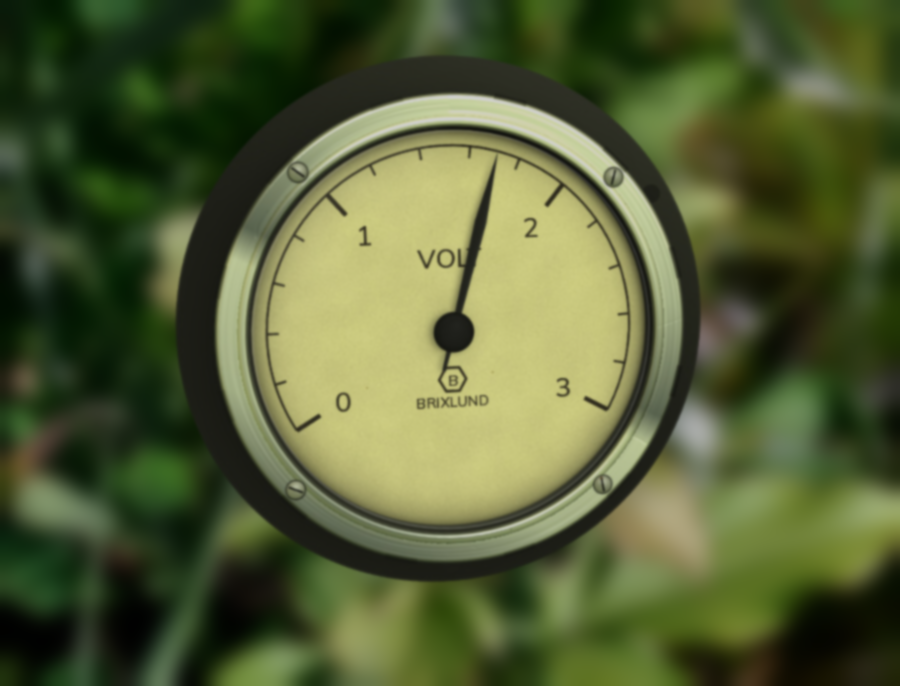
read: 1.7 V
